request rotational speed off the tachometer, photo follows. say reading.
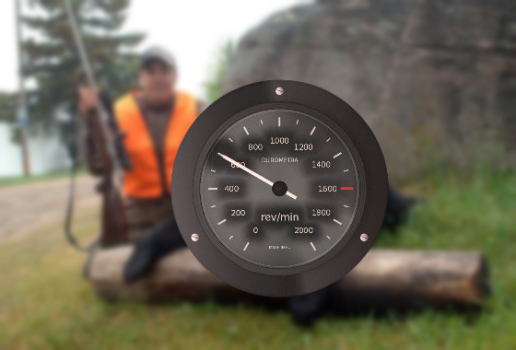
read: 600 rpm
